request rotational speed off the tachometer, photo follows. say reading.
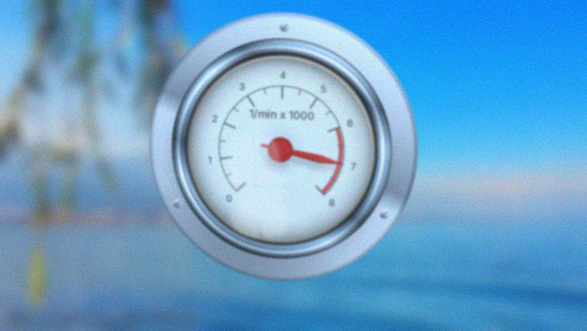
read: 7000 rpm
